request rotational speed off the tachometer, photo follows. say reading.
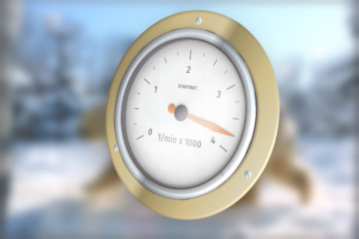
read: 3750 rpm
